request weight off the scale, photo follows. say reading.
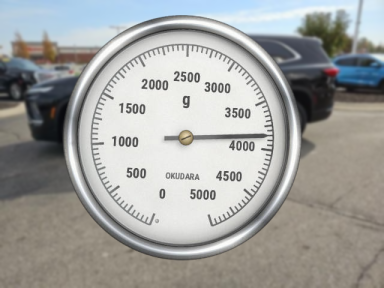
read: 3850 g
